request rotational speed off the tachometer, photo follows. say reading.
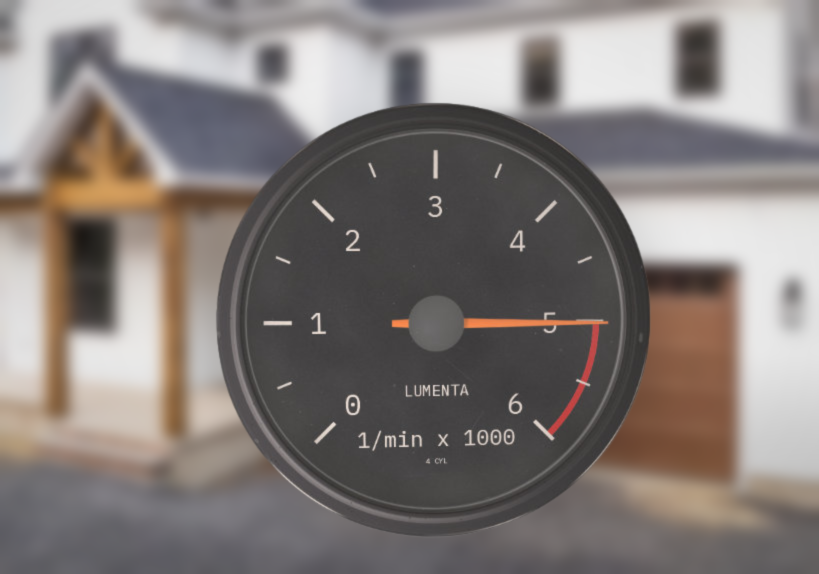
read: 5000 rpm
